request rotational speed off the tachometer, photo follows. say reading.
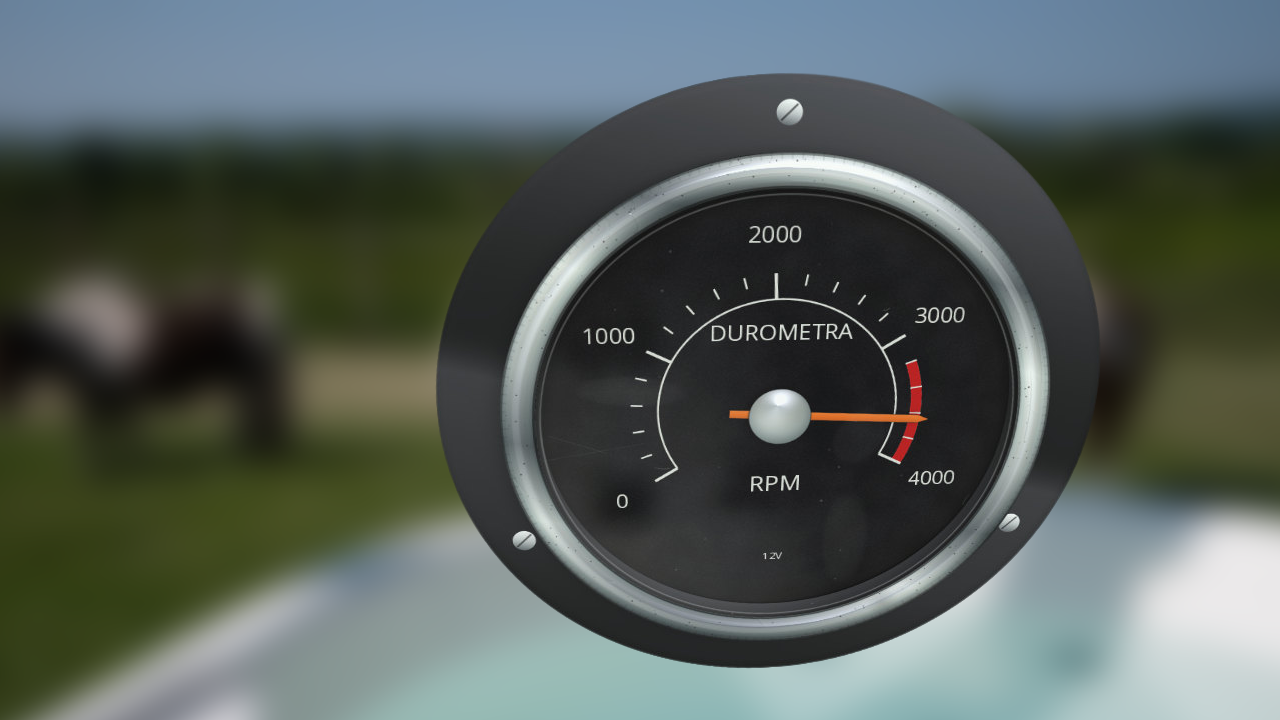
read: 3600 rpm
